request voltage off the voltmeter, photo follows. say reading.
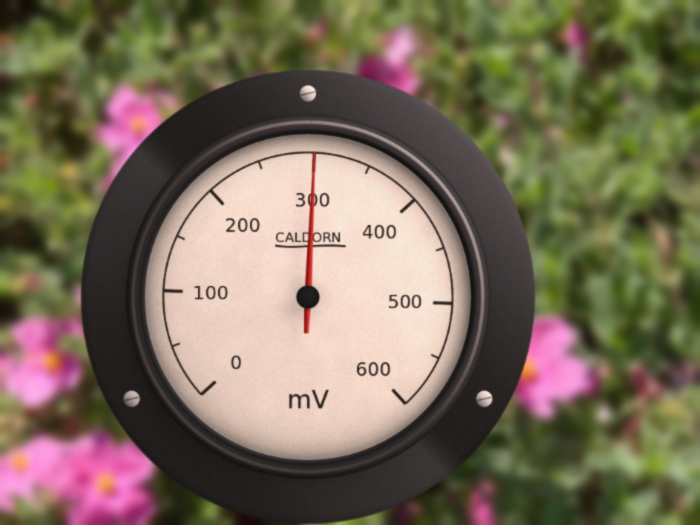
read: 300 mV
